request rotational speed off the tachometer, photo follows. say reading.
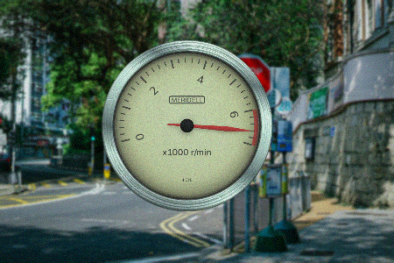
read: 6600 rpm
